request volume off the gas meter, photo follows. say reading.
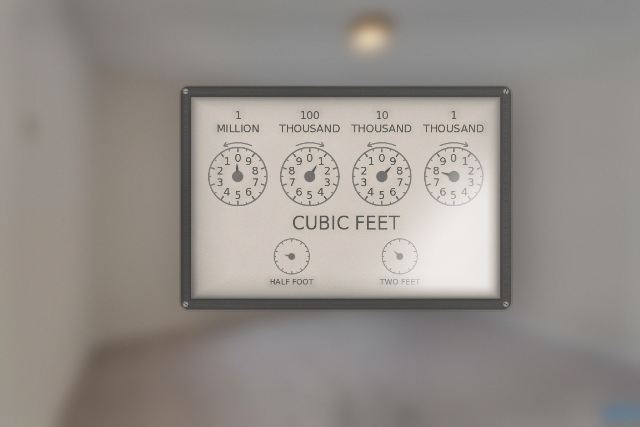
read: 8800 ft³
